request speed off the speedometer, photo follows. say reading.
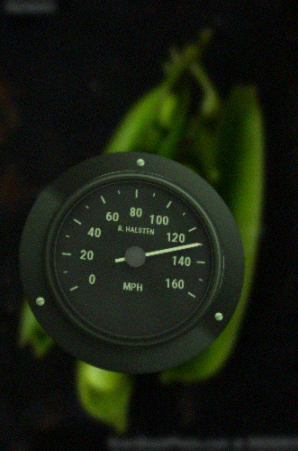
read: 130 mph
